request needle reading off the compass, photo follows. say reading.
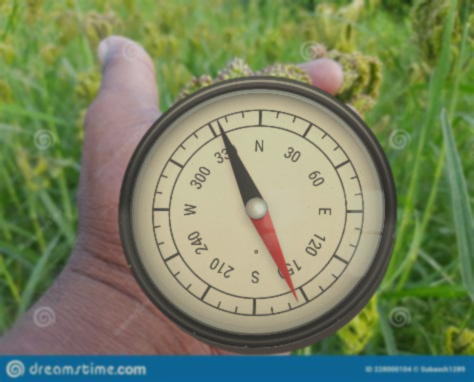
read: 155 °
